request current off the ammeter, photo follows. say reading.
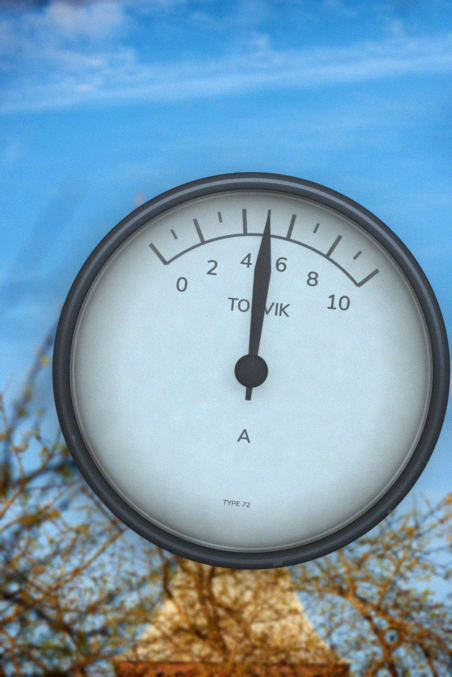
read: 5 A
